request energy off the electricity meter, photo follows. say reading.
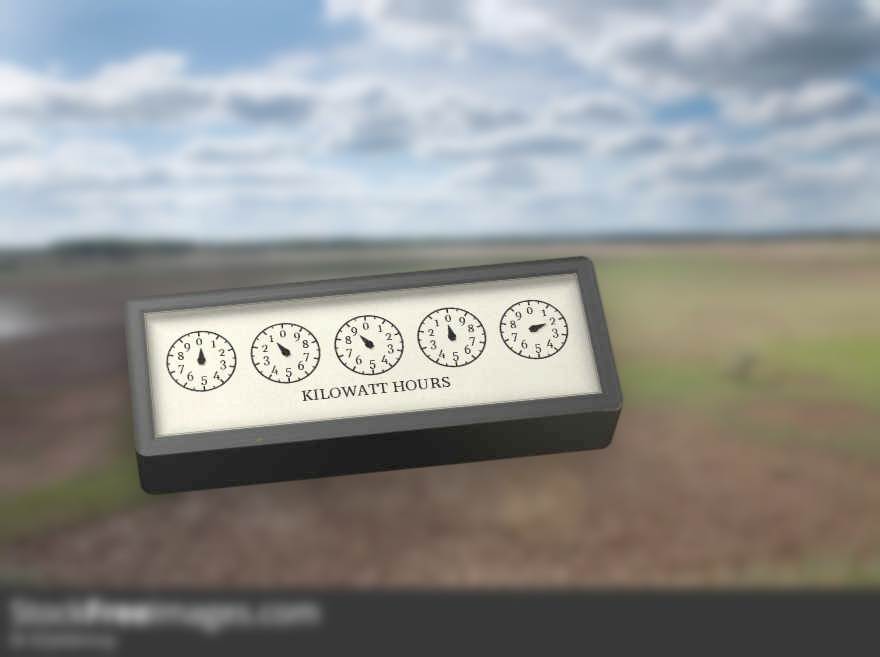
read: 902 kWh
